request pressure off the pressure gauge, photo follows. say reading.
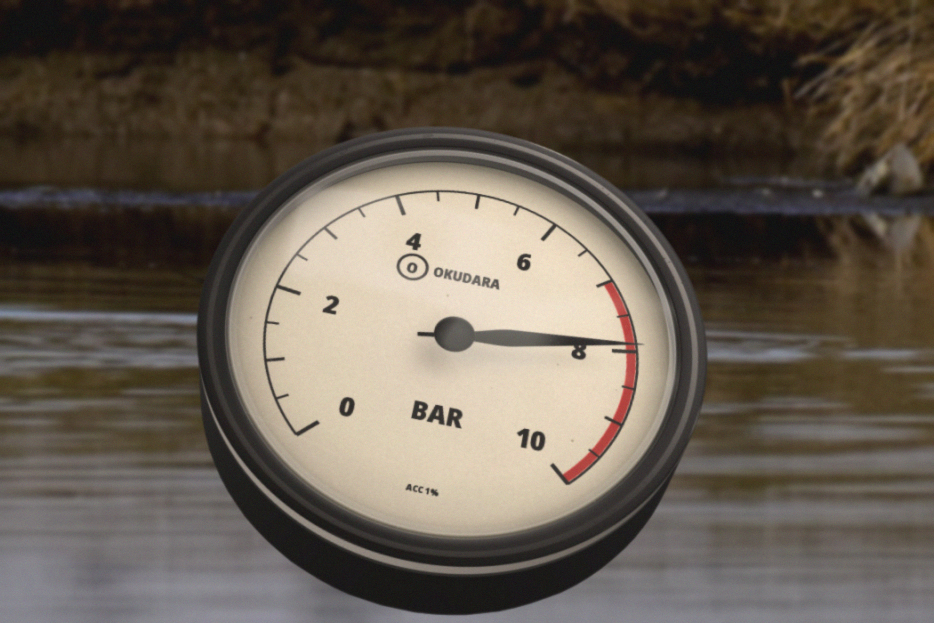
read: 8 bar
